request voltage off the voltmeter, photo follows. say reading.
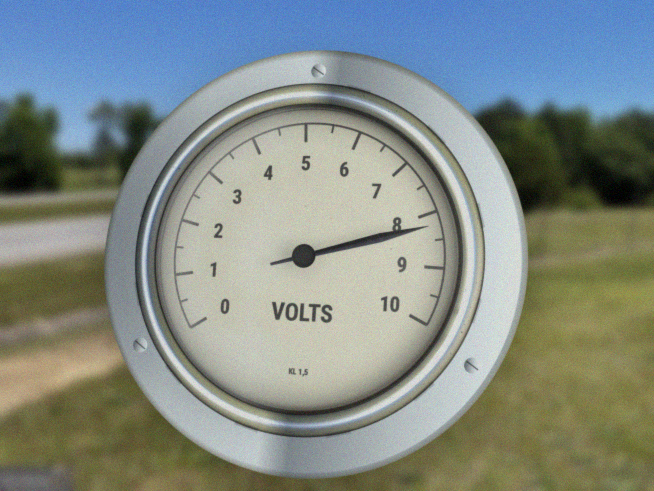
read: 8.25 V
